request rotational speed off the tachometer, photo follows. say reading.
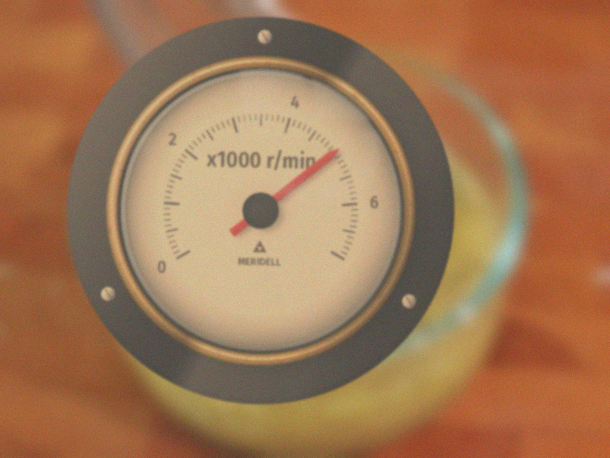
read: 5000 rpm
